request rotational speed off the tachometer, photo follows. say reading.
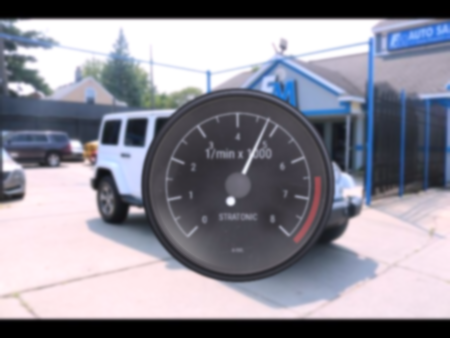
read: 4750 rpm
